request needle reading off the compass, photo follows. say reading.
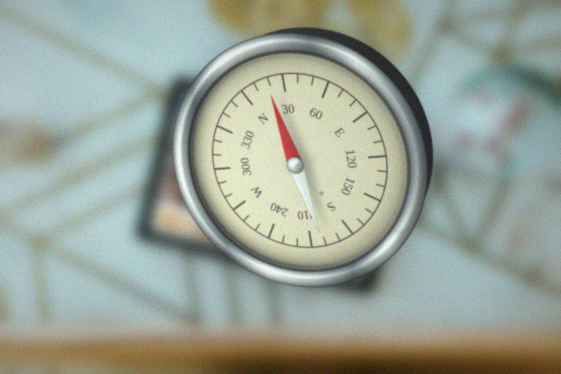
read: 20 °
